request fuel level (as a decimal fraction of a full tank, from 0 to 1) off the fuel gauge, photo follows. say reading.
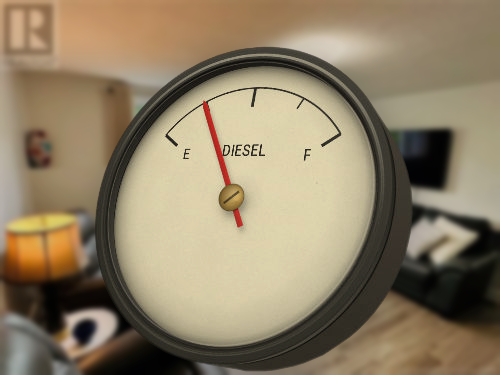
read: 0.25
